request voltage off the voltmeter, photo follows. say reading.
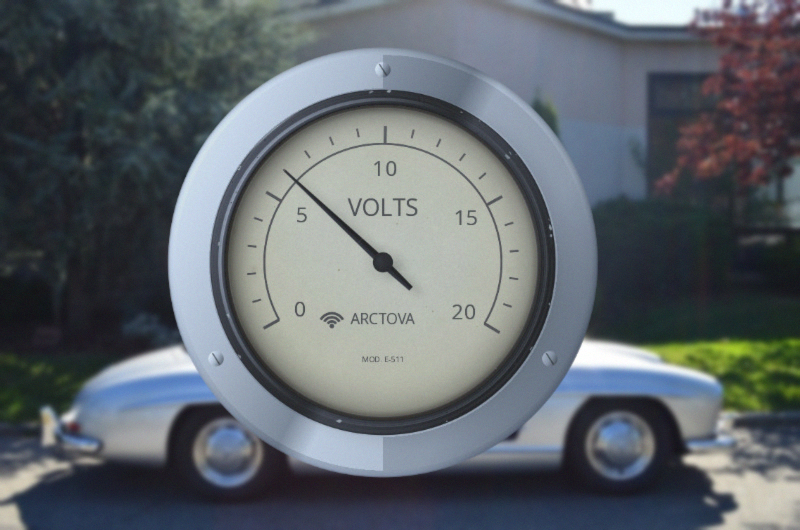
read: 6 V
